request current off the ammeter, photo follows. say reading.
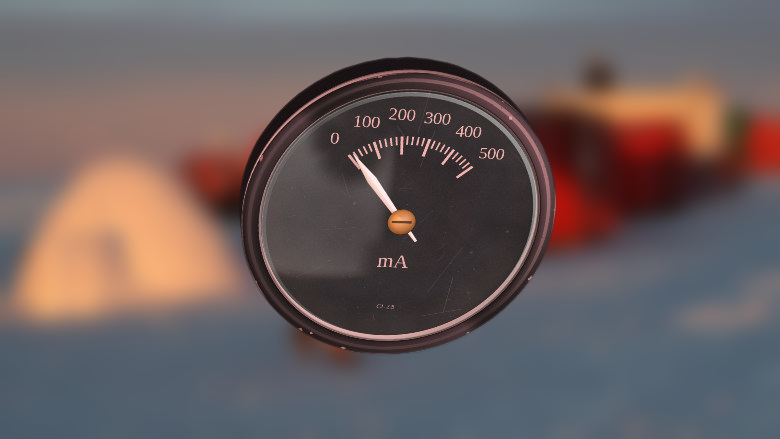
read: 20 mA
